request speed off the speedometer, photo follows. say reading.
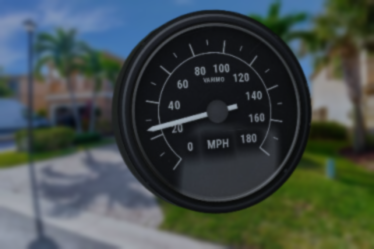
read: 25 mph
